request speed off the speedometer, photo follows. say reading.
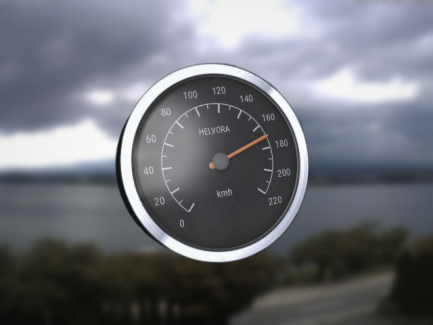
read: 170 km/h
